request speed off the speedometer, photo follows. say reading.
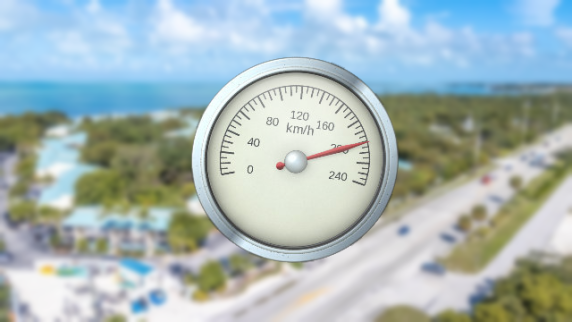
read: 200 km/h
